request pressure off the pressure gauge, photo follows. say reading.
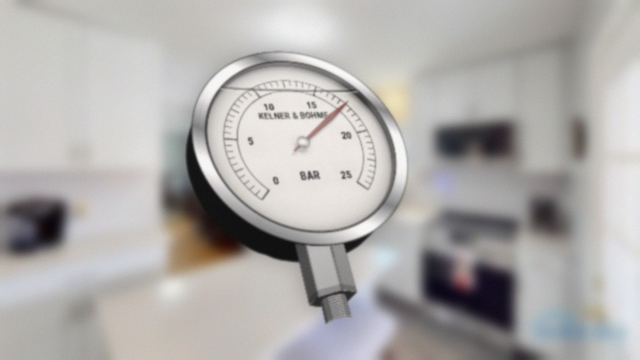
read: 17.5 bar
